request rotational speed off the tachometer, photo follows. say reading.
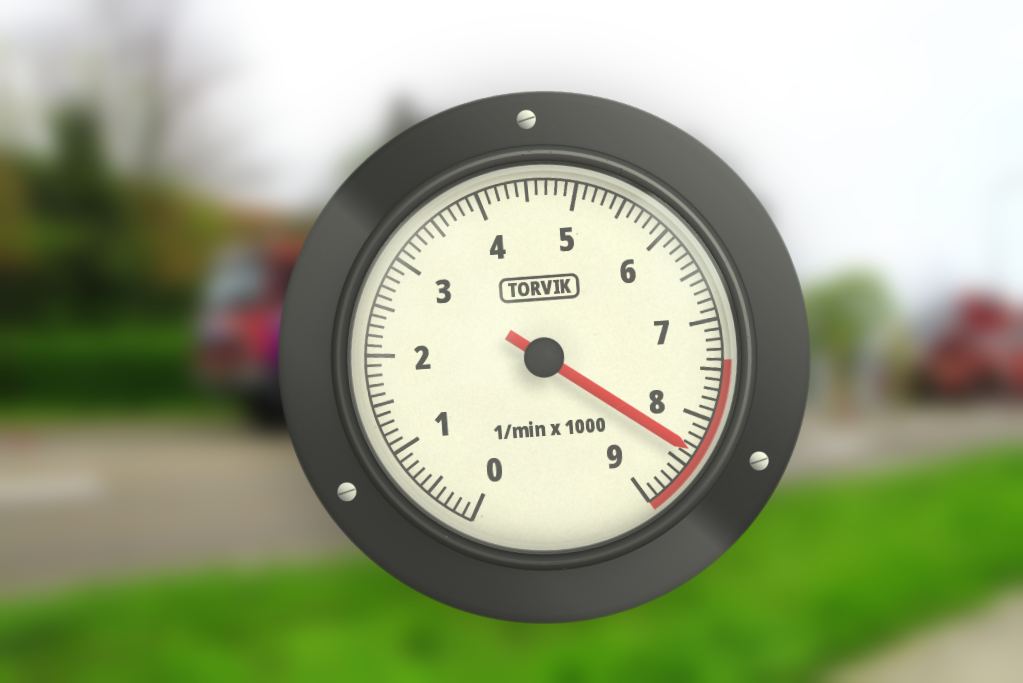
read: 8350 rpm
